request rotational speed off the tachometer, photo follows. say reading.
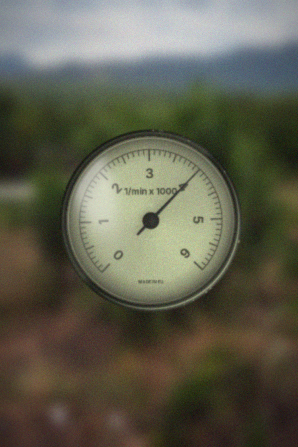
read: 4000 rpm
